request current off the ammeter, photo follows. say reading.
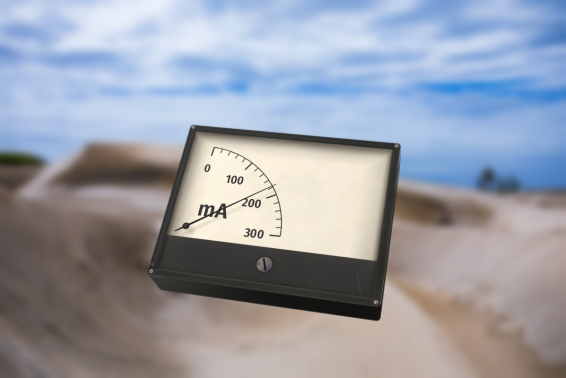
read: 180 mA
